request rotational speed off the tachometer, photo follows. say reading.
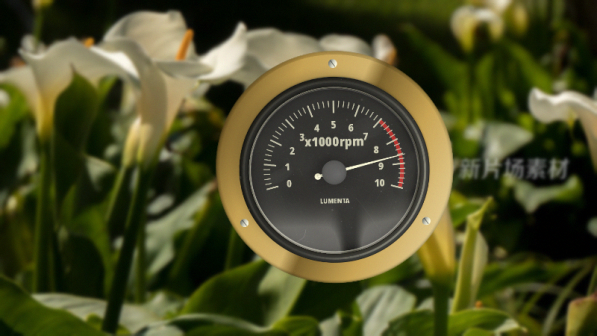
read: 8600 rpm
